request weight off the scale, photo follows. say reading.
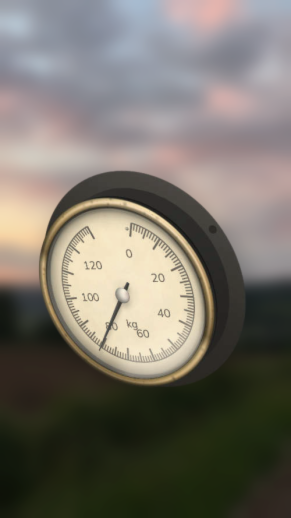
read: 80 kg
